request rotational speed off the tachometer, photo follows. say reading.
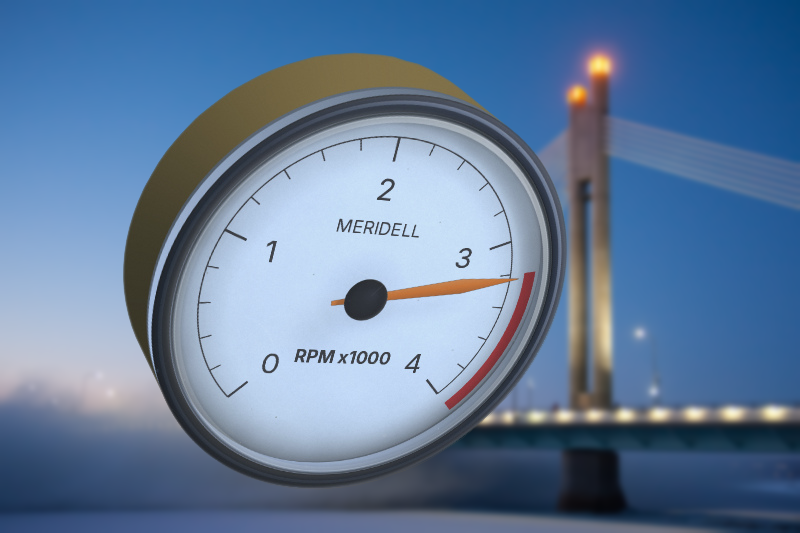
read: 3200 rpm
